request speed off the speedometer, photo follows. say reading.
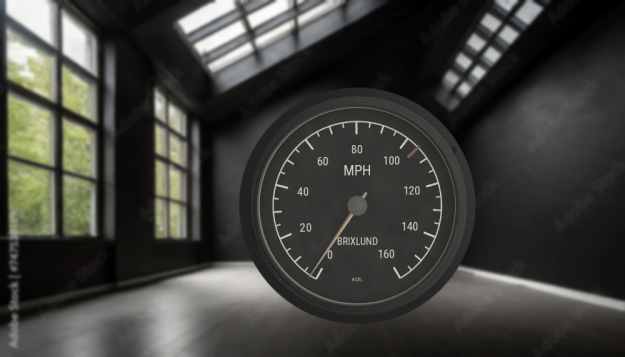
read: 2.5 mph
